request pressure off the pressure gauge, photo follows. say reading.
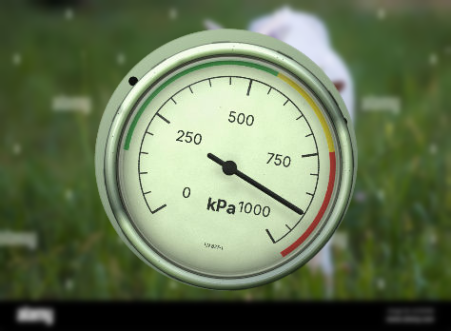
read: 900 kPa
